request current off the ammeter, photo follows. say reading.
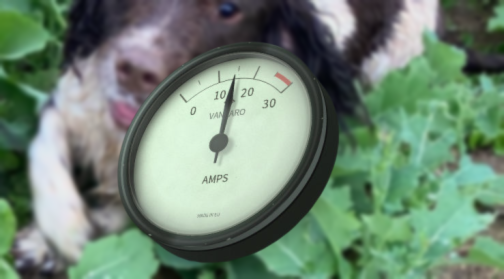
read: 15 A
